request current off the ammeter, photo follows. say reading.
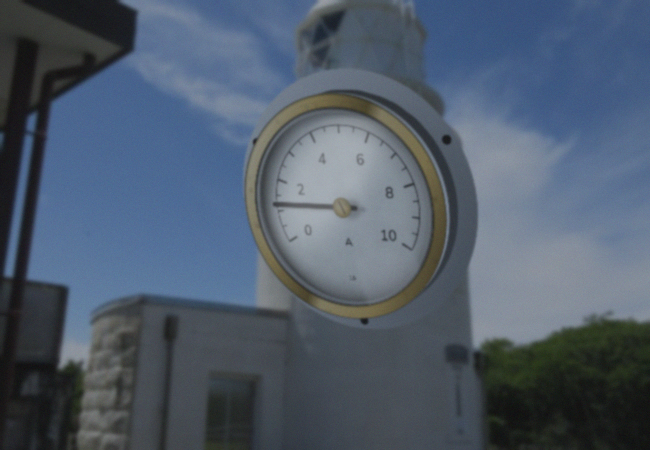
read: 1.25 A
